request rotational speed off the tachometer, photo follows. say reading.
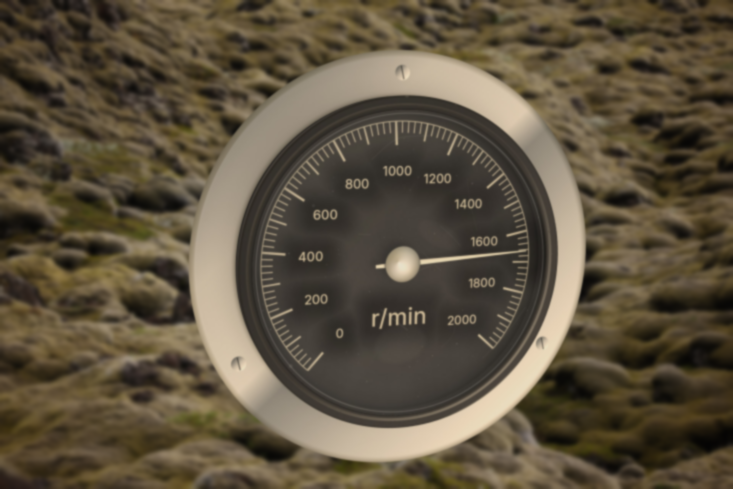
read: 1660 rpm
